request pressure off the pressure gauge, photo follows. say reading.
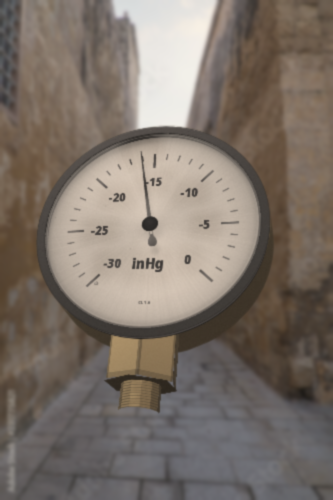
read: -16 inHg
